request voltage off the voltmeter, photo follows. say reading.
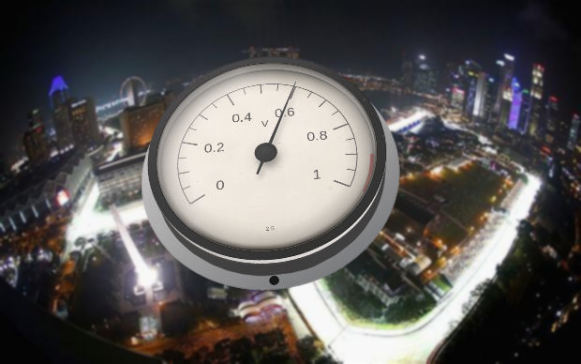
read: 0.6 V
